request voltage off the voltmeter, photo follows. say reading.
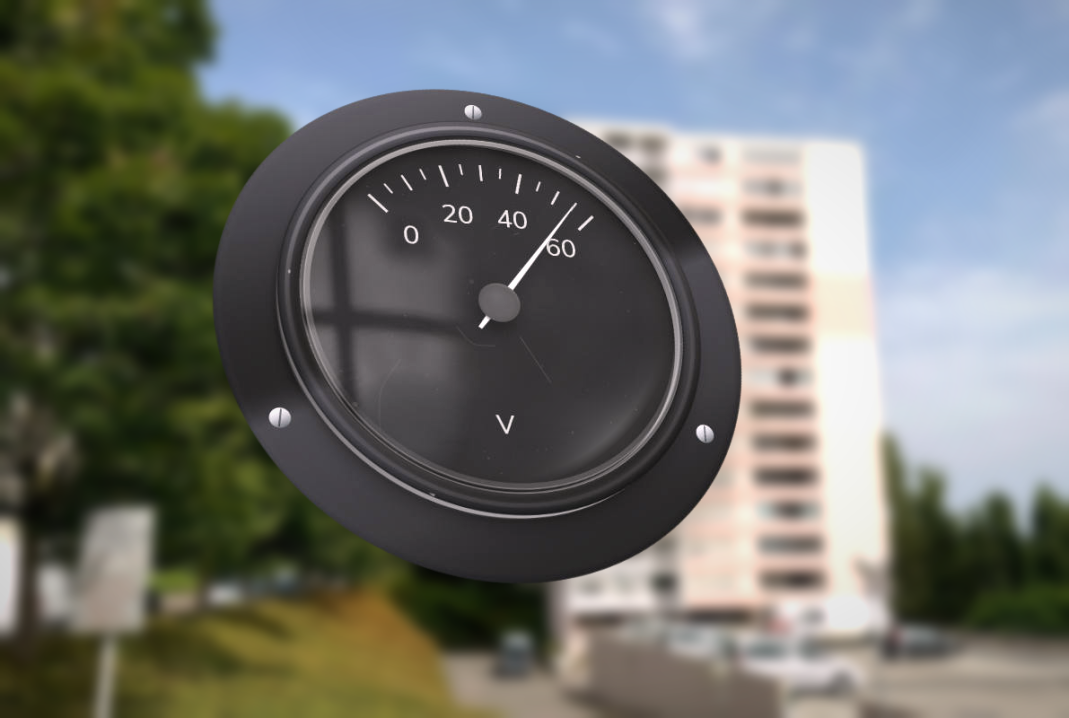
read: 55 V
